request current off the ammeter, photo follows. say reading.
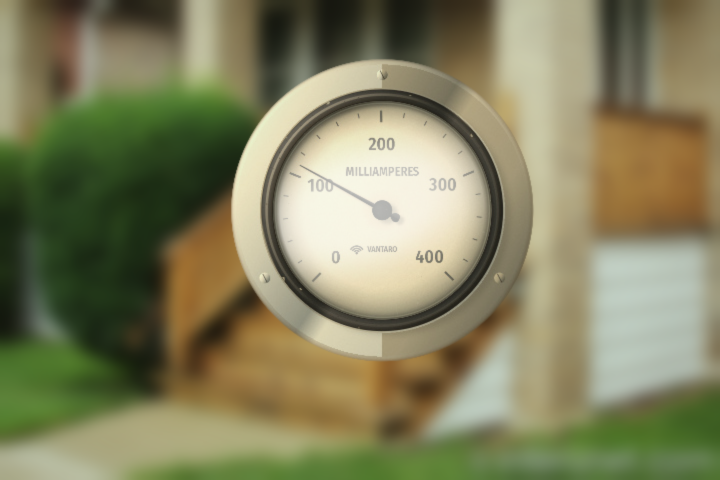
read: 110 mA
